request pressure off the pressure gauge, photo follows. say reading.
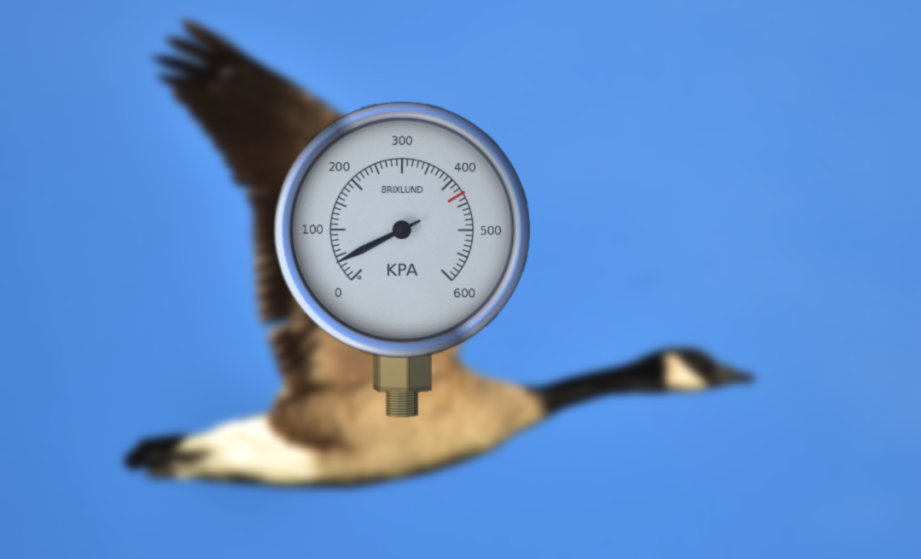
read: 40 kPa
